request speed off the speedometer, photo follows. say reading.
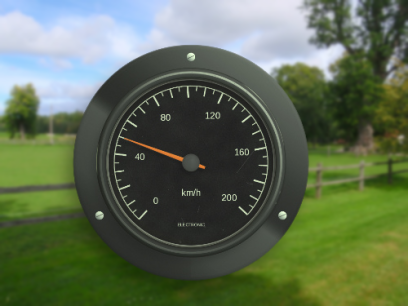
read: 50 km/h
